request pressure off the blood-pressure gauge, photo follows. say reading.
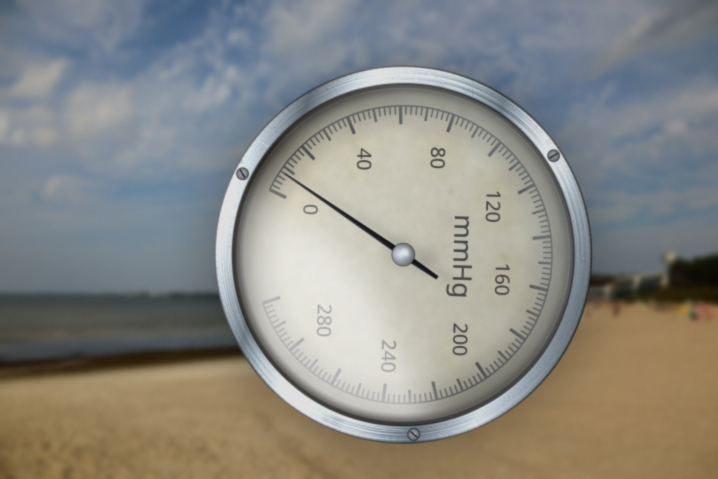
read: 8 mmHg
